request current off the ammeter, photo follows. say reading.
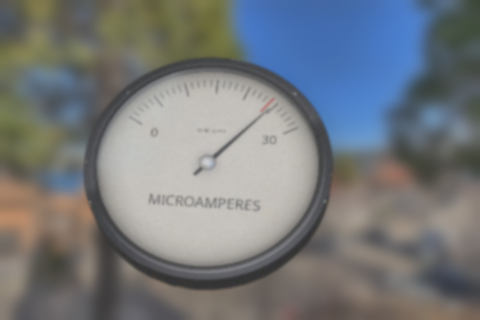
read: 25 µA
